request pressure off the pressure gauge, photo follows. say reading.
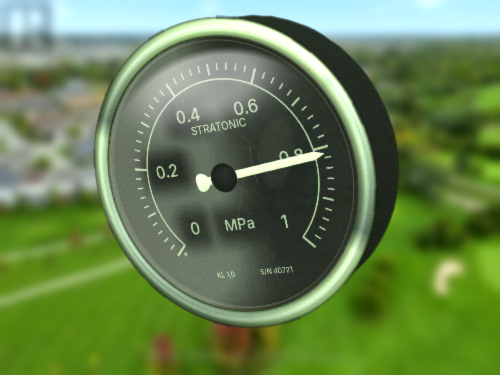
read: 0.81 MPa
